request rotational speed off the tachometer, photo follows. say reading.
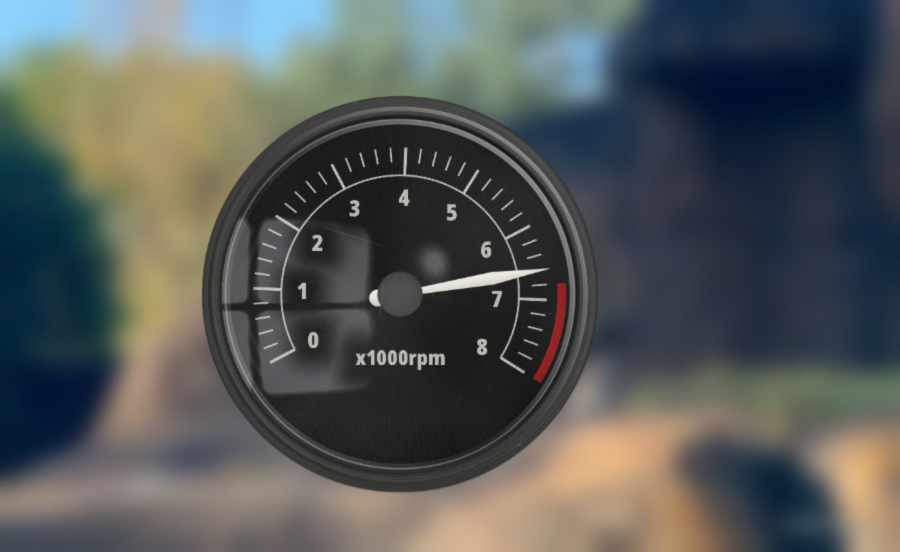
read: 6600 rpm
